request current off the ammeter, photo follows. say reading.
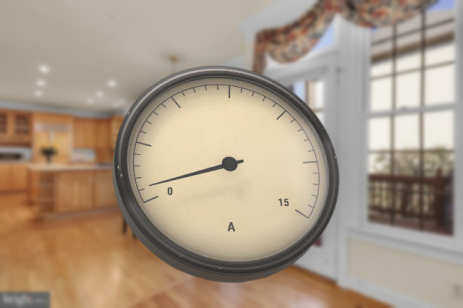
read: 0.5 A
